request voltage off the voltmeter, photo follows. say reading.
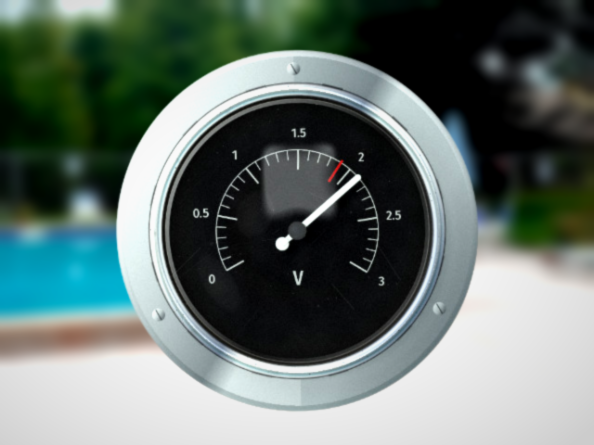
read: 2.1 V
